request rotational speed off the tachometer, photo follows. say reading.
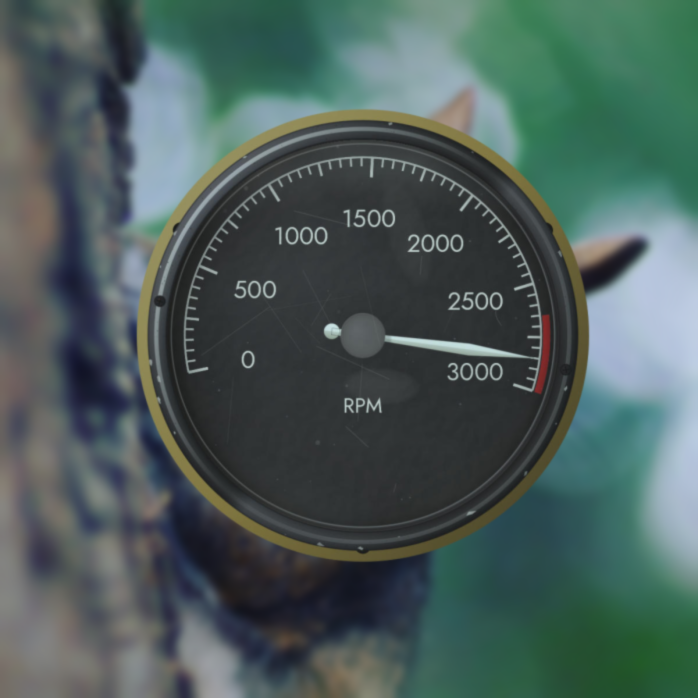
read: 2850 rpm
